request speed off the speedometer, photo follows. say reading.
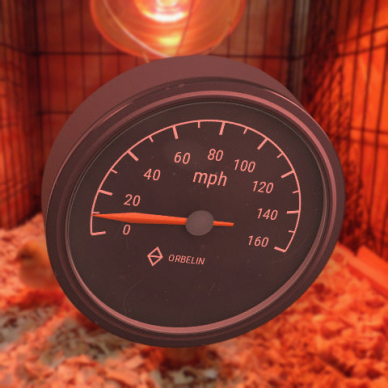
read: 10 mph
